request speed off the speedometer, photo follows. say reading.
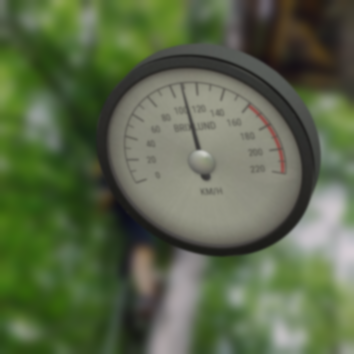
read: 110 km/h
